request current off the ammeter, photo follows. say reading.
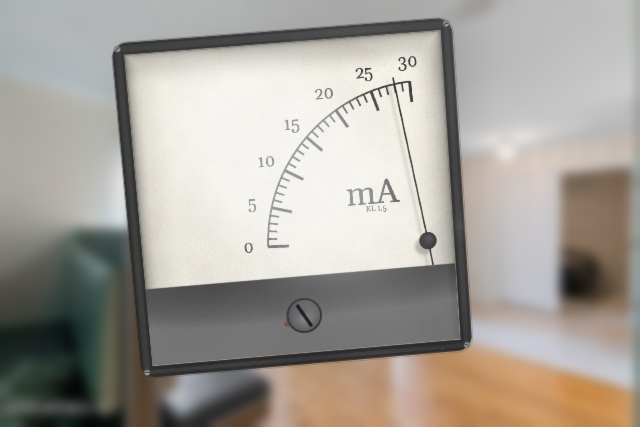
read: 28 mA
